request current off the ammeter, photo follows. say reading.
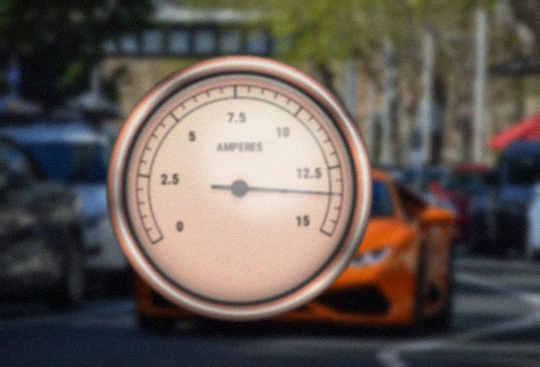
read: 13.5 A
